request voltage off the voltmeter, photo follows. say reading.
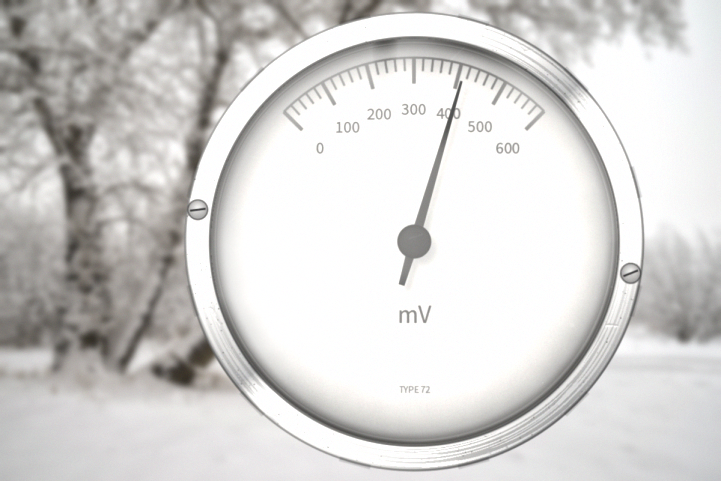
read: 410 mV
